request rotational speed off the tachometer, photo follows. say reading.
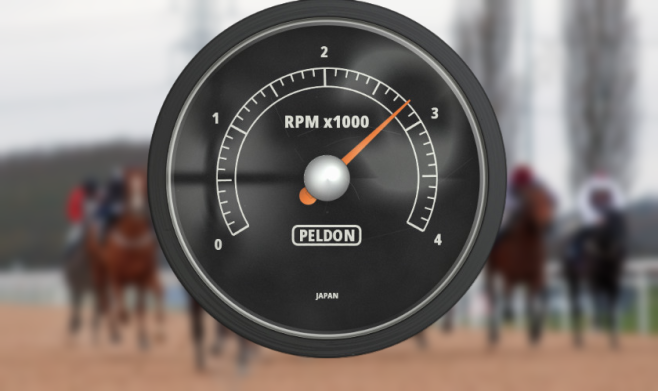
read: 2800 rpm
